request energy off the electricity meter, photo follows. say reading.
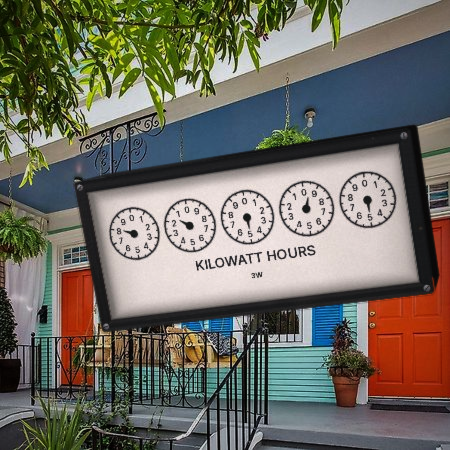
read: 81495 kWh
